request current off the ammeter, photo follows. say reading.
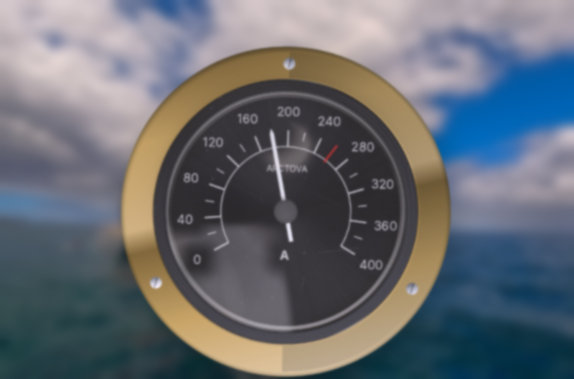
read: 180 A
